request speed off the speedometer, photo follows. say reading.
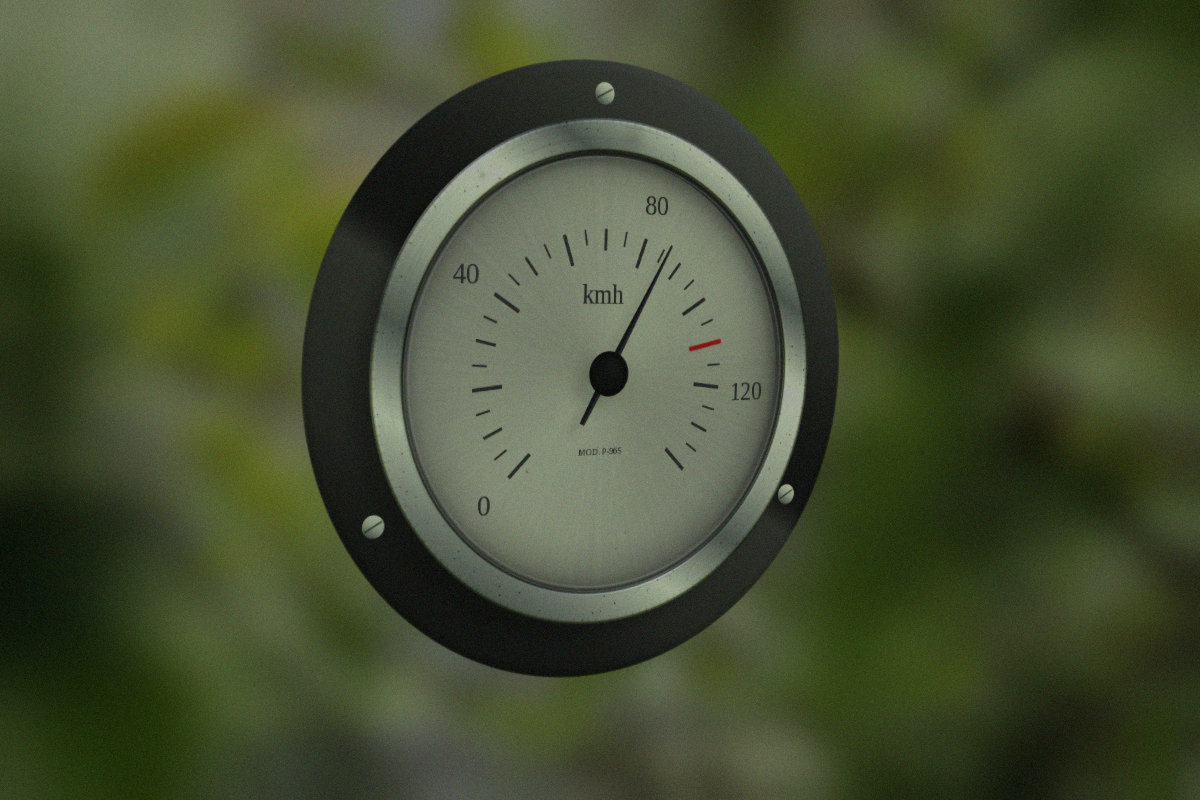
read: 85 km/h
